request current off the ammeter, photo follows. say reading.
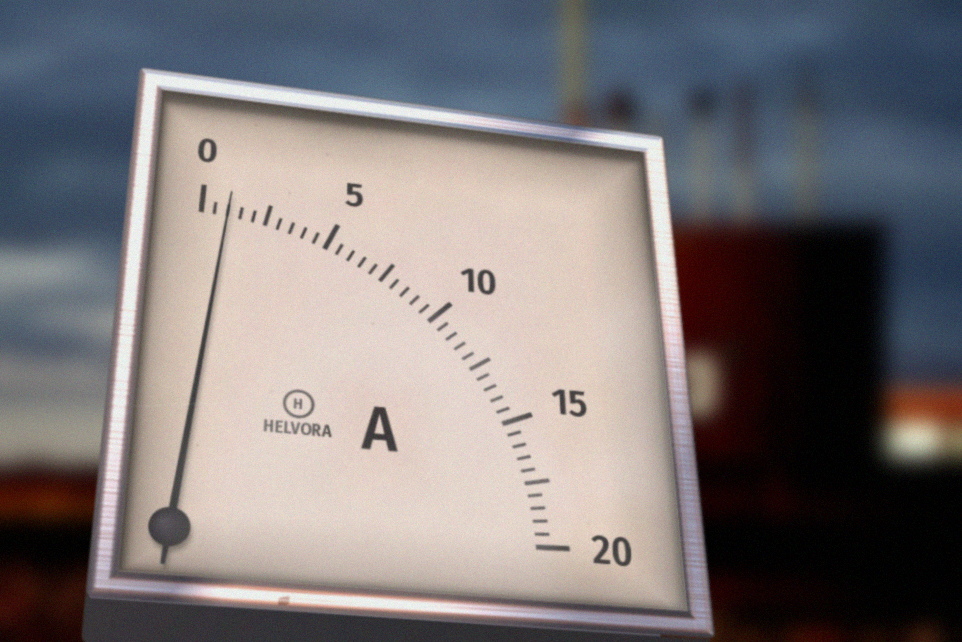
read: 1 A
